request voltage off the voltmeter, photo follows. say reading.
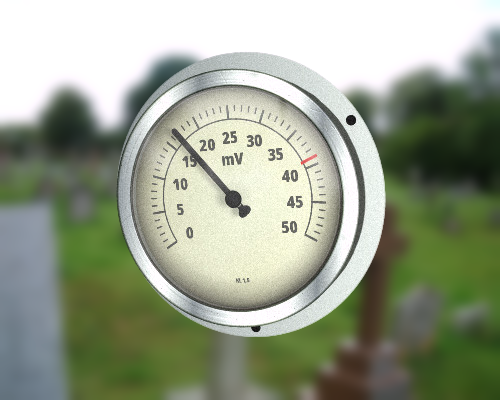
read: 17 mV
